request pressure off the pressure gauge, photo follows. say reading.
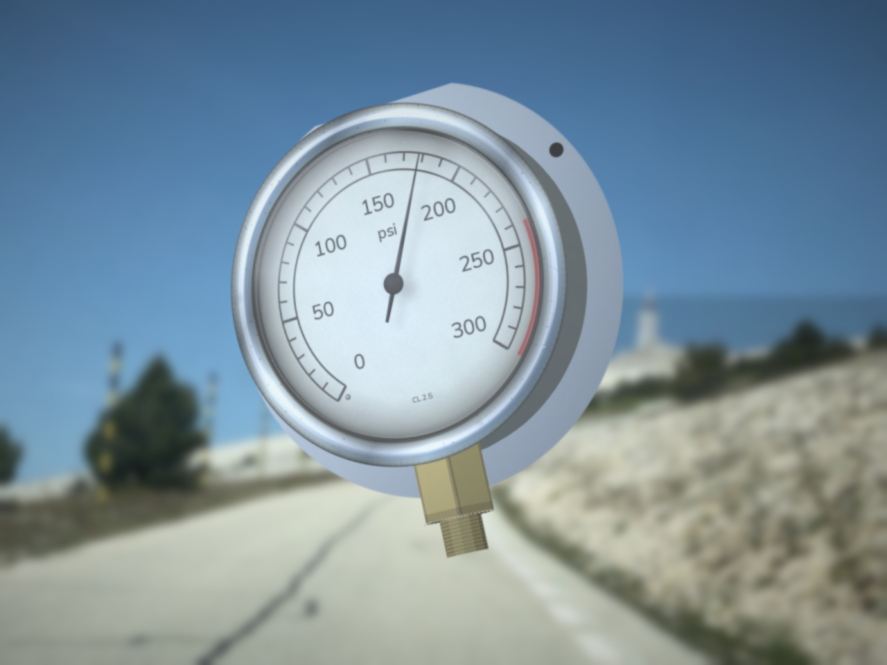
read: 180 psi
